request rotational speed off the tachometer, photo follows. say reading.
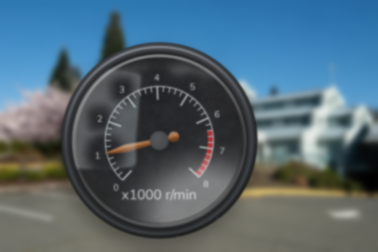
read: 1000 rpm
